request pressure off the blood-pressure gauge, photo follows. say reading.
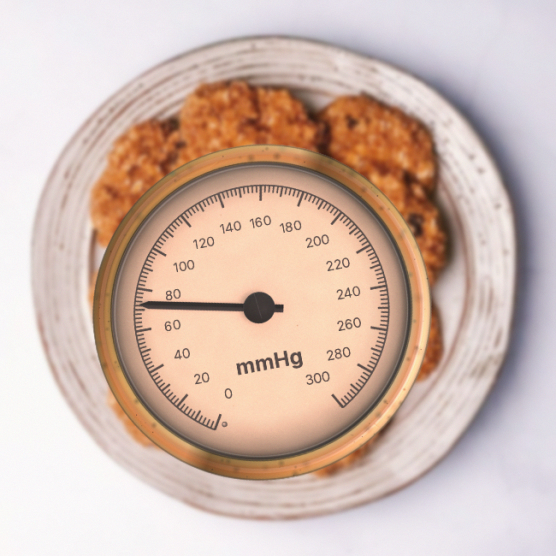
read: 72 mmHg
